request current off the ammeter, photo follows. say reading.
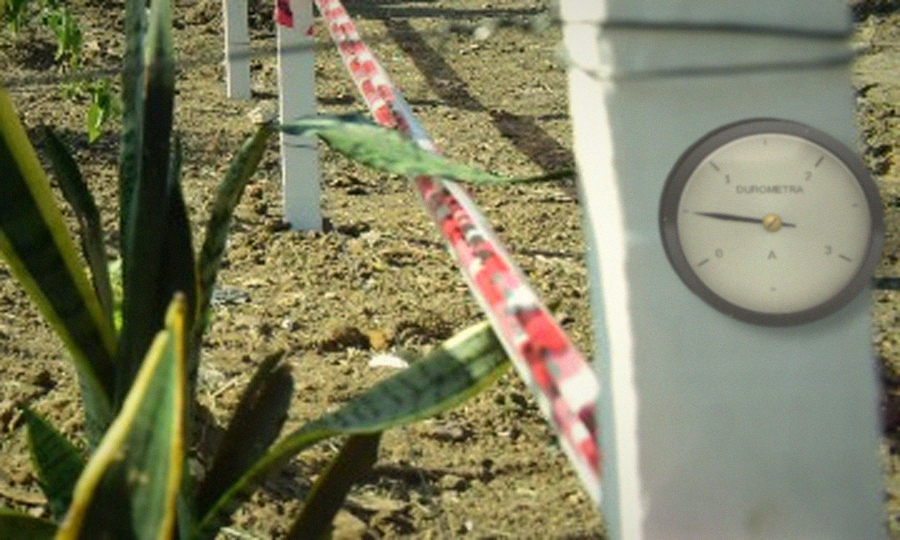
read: 0.5 A
